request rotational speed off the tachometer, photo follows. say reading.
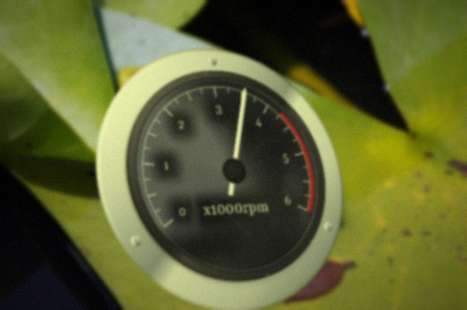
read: 3500 rpm
